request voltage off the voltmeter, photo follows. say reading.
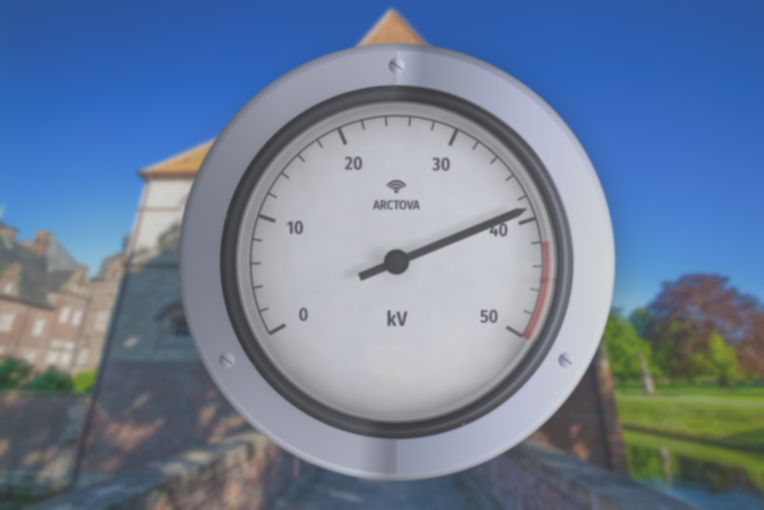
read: 39 kV
